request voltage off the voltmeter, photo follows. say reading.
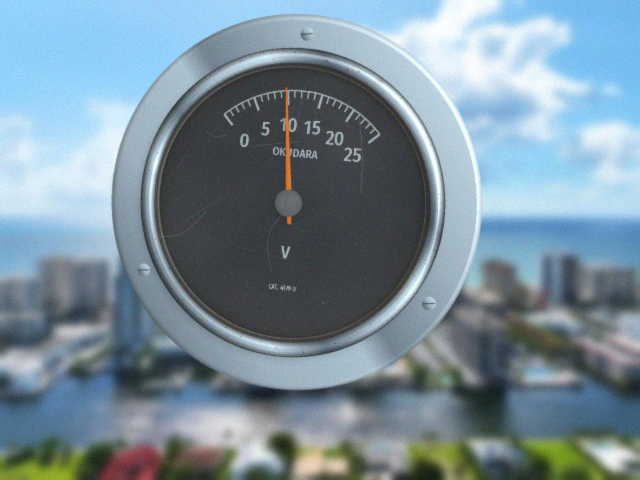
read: 10 V
